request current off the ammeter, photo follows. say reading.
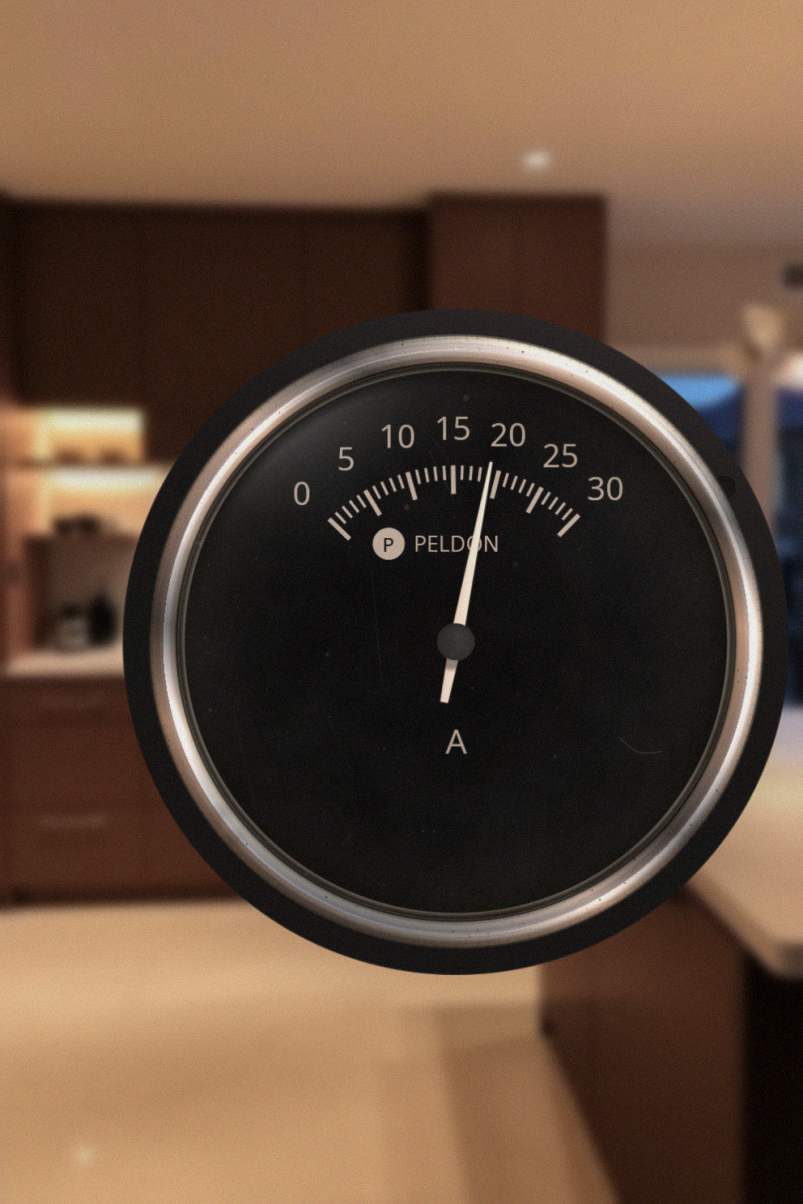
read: 19 A
